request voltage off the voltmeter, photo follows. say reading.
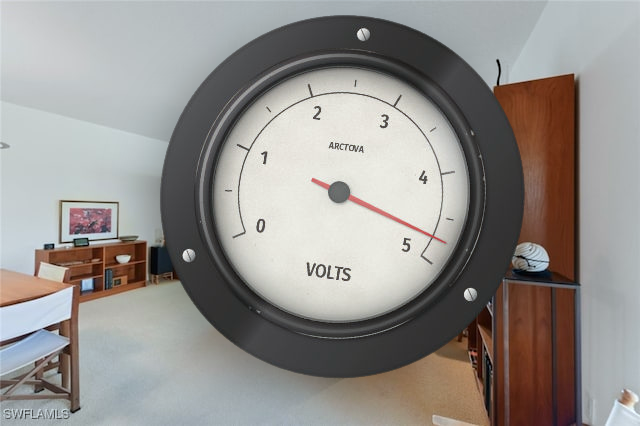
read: 4.75 V
